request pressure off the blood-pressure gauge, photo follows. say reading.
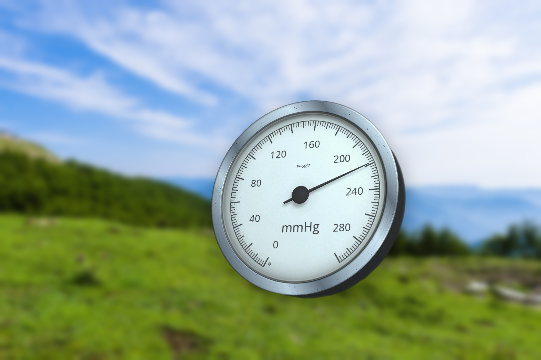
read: 220 mmHg
